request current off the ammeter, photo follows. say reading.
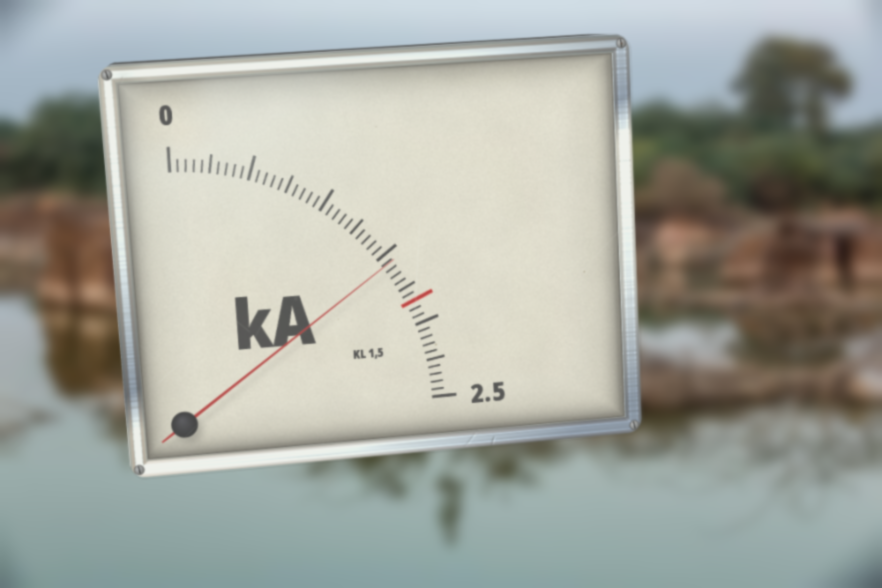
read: 1.55 kA
